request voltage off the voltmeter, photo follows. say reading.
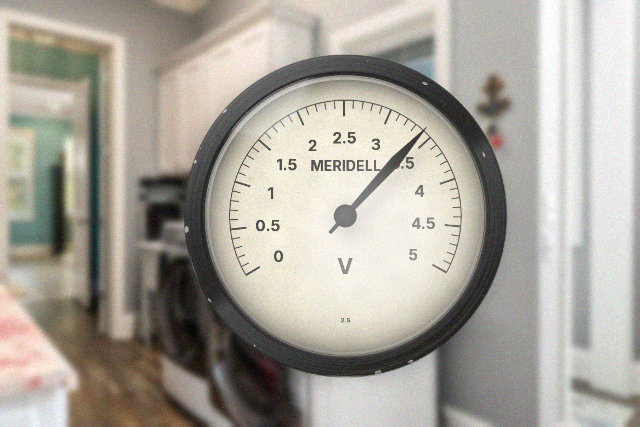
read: 3.4 V
